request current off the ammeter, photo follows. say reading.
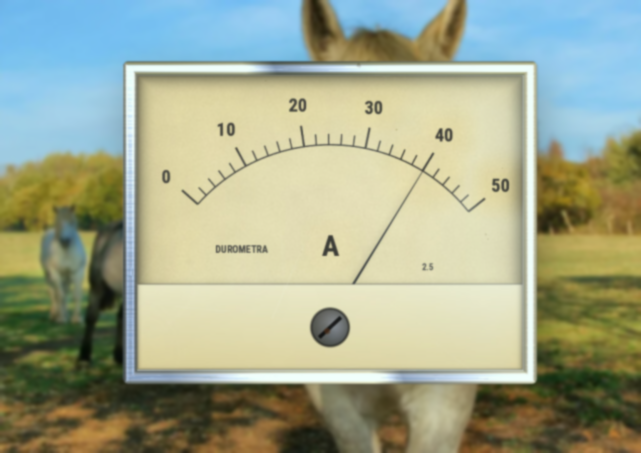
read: 40 A
